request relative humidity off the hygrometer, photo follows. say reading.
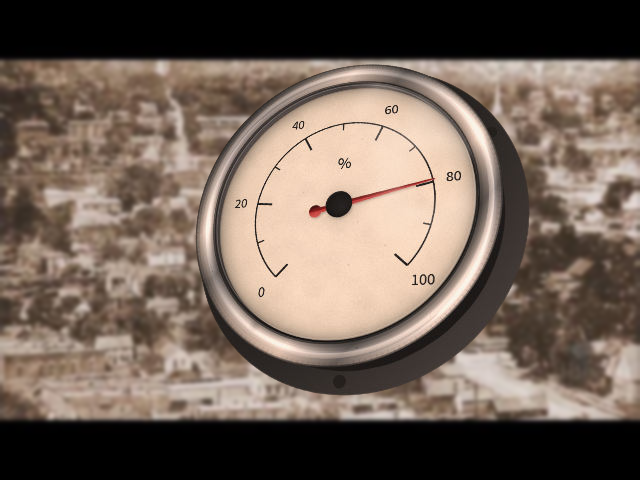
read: 80 %
